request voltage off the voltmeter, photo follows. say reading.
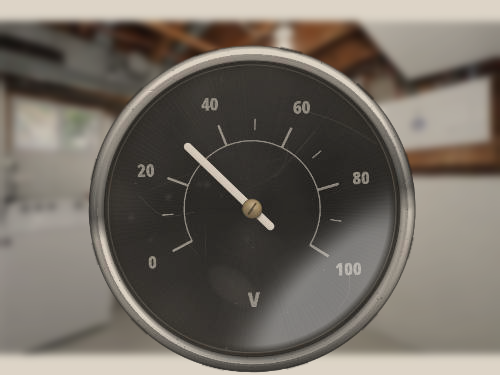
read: 30 V
